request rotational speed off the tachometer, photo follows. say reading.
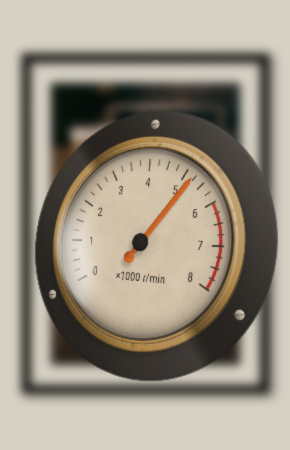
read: 5250 rpm
